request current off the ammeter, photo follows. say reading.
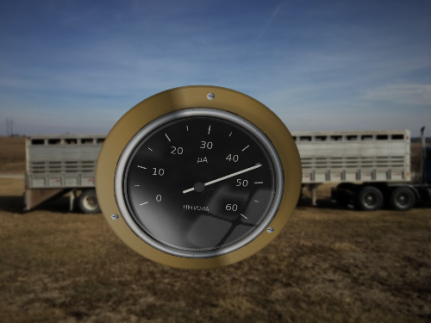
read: 45 µA
